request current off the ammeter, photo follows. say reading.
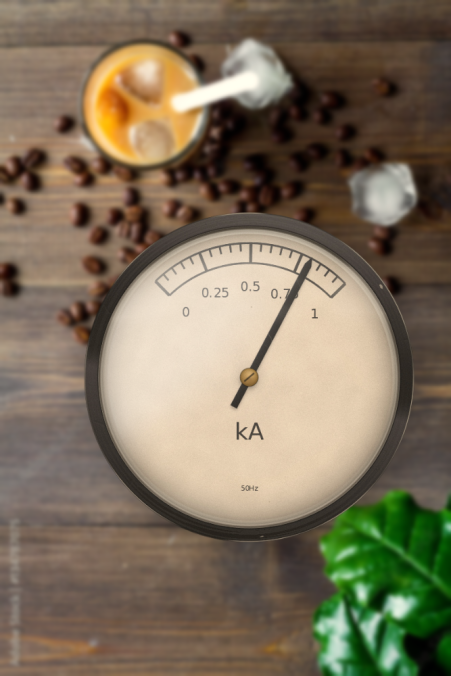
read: 0.8 kA
